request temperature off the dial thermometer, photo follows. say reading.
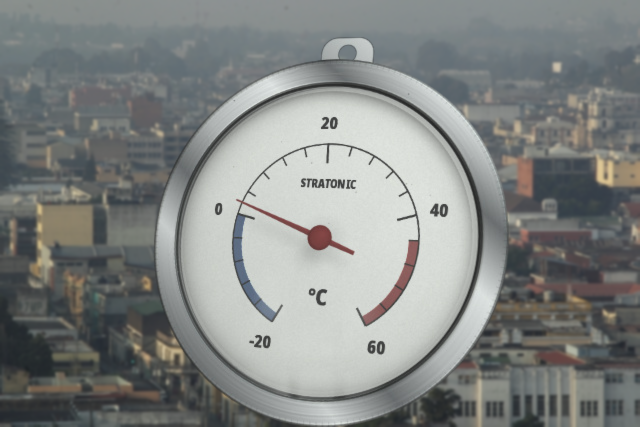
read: 2 °C
